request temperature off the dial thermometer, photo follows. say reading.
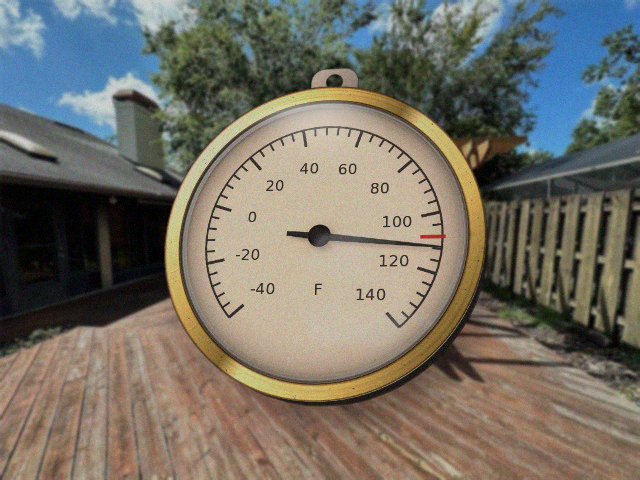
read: 112 °F
